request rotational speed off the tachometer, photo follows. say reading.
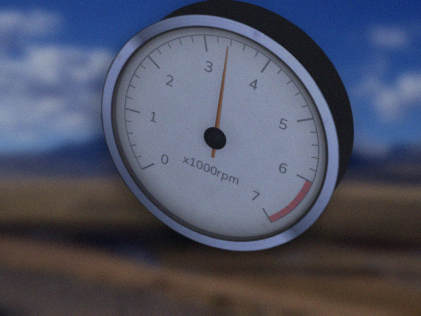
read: 3400 rpm
